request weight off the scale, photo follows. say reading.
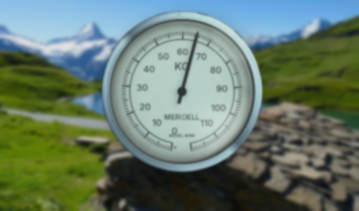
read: 65 kg
